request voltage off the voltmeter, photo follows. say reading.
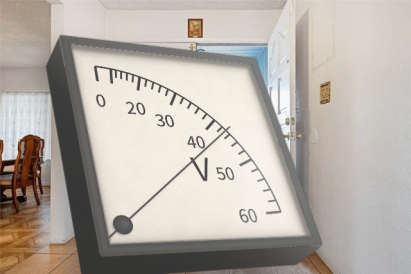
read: 43 V
